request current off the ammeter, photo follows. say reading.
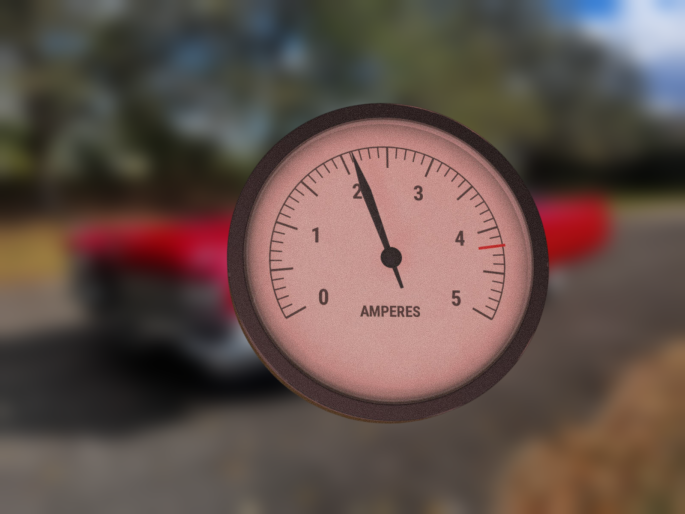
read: 2.1 A
